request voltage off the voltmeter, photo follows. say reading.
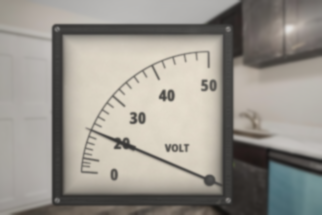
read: 20 V
